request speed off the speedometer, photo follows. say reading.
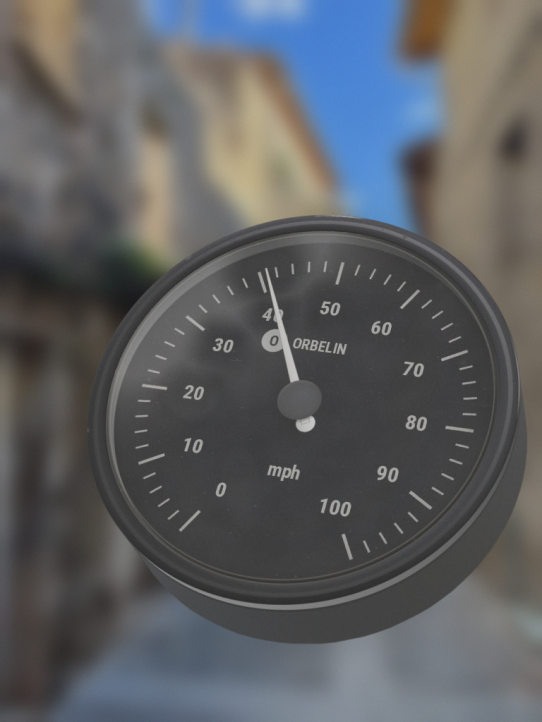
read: 41 mph
